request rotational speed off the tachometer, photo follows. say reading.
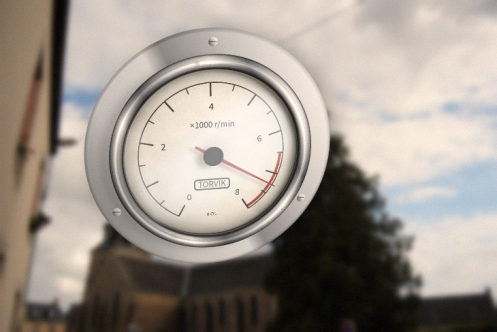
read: 7250 rpm
